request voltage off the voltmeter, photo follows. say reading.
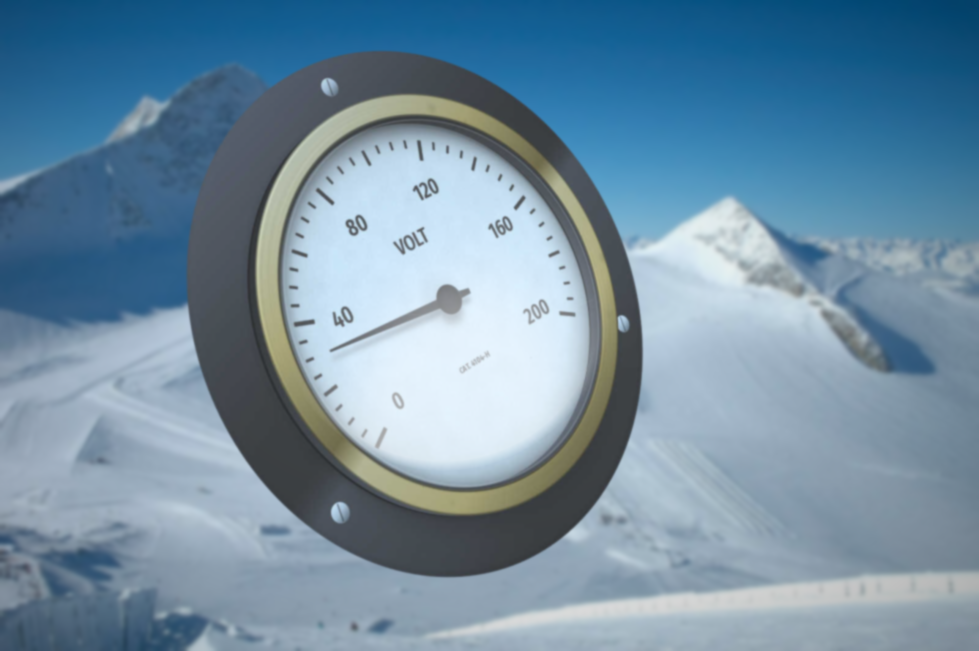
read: 30 V
